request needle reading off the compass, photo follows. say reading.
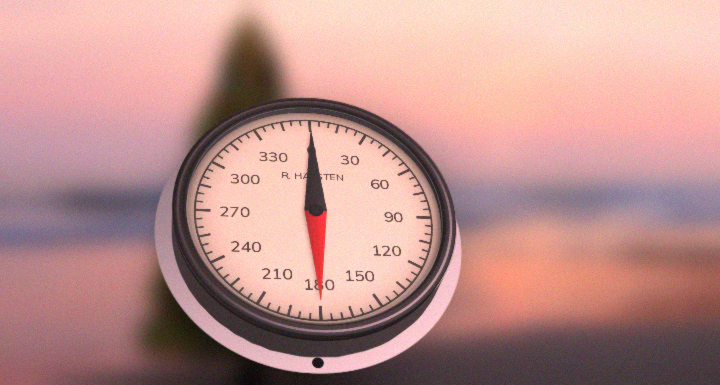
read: 180 °
